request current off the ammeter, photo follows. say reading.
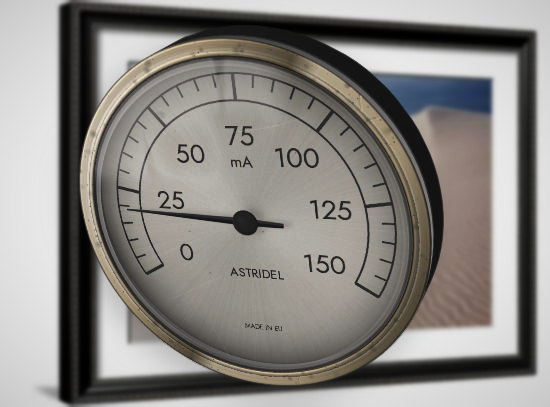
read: 20 mA
